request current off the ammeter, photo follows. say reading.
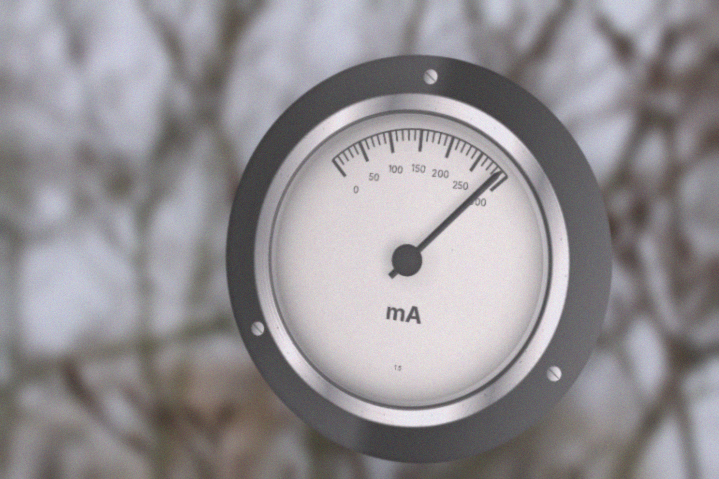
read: 290 mA
